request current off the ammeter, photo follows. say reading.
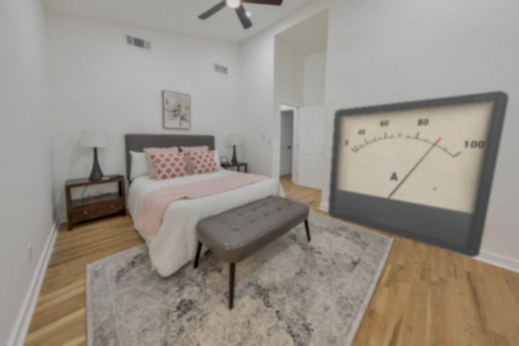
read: 90 A
